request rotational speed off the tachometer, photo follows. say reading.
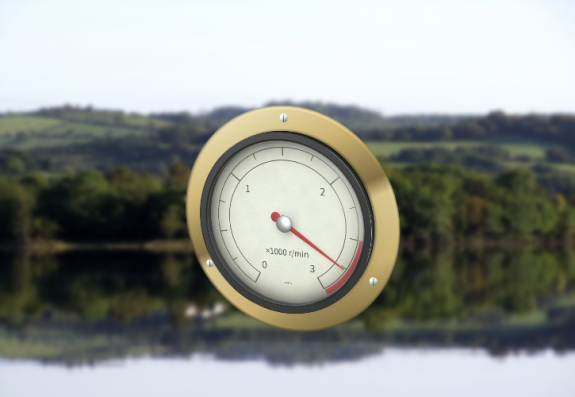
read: 2750 rpm
